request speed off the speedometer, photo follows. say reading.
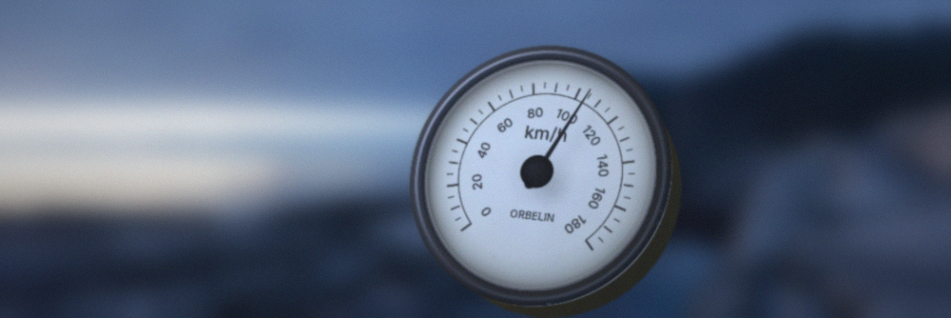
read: 105 km/h
